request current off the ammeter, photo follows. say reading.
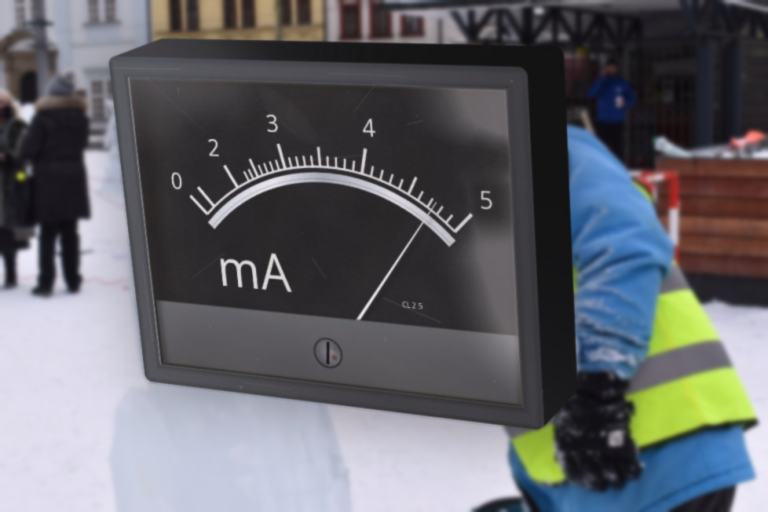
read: 4.75 mA
